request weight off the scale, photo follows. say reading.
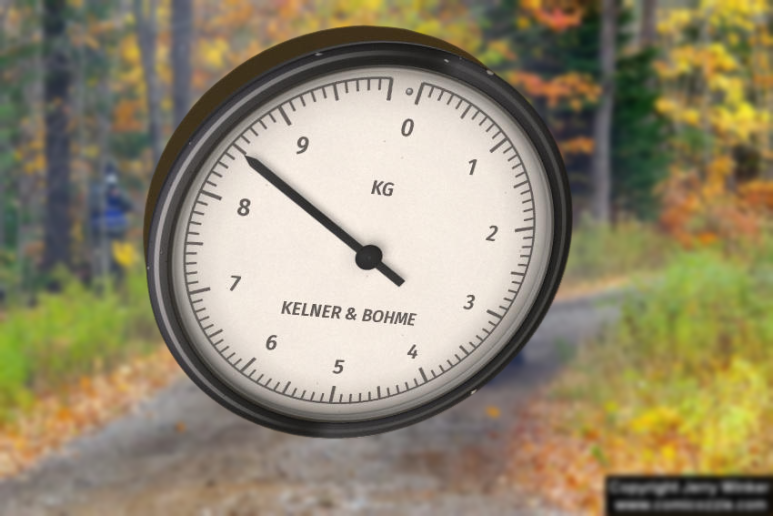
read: 8.5 kg
